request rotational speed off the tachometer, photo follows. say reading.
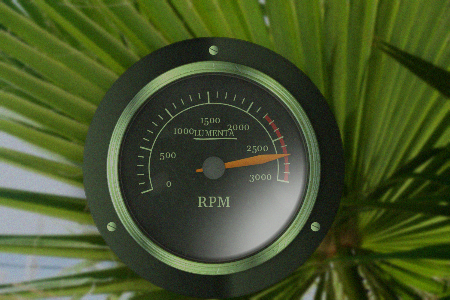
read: 2700 rpm
